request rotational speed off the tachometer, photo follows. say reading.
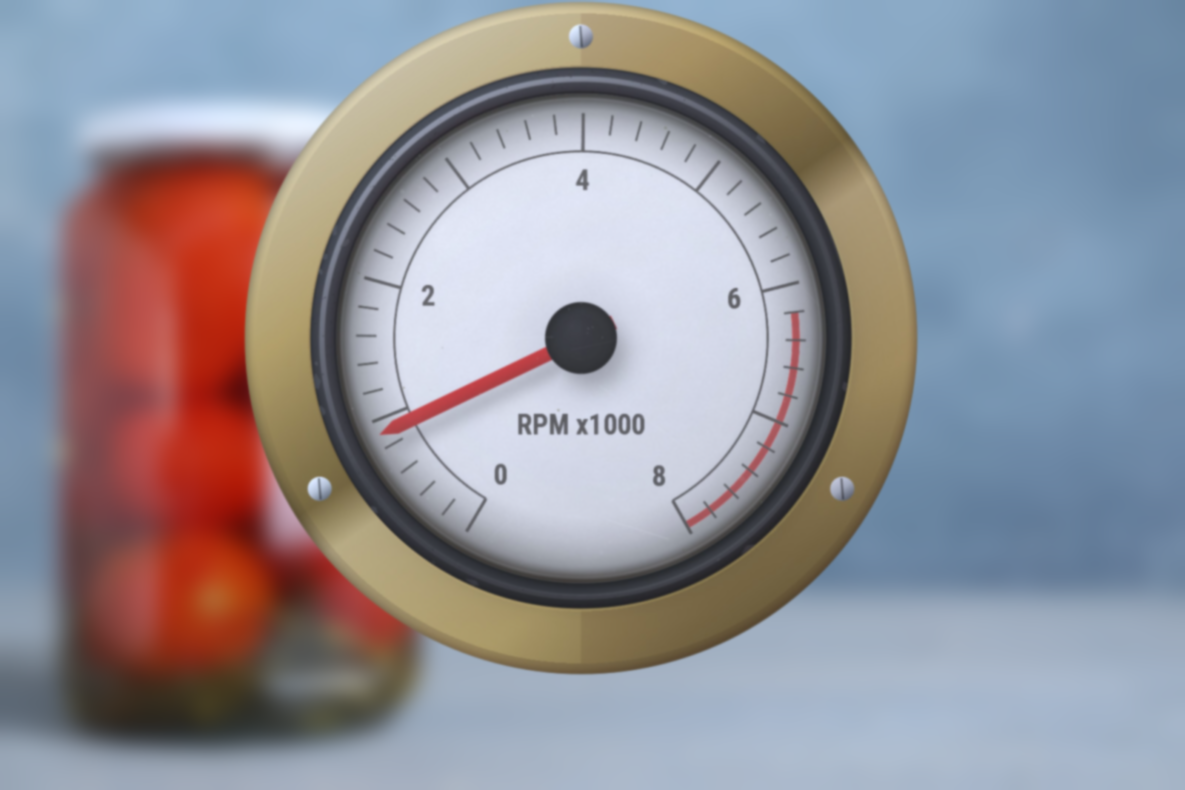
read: 900 rpm
